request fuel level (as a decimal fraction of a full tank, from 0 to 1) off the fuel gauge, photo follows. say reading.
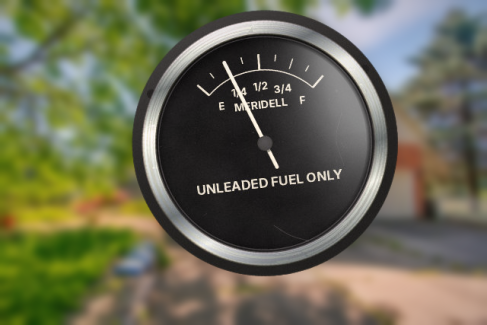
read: 0.25
